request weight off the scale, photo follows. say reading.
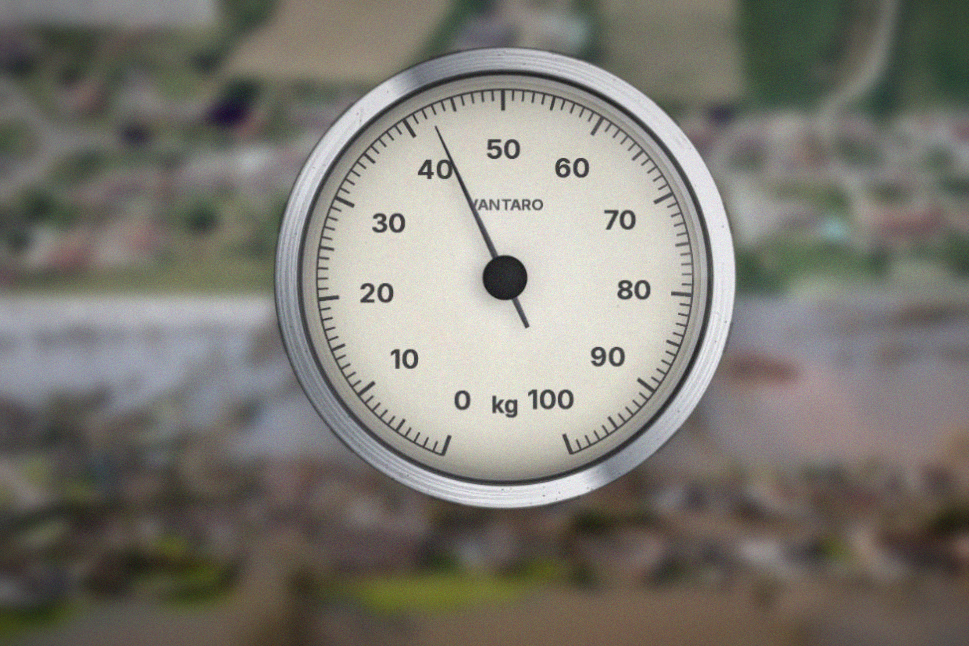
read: 42.5 kg
